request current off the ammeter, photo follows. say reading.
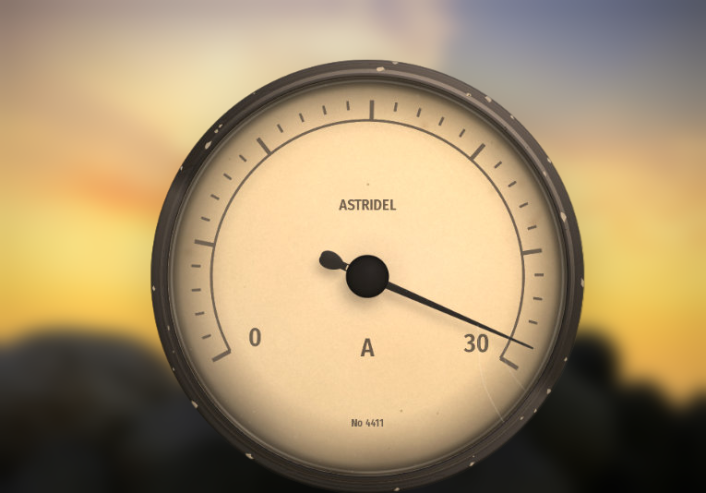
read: 29 A
